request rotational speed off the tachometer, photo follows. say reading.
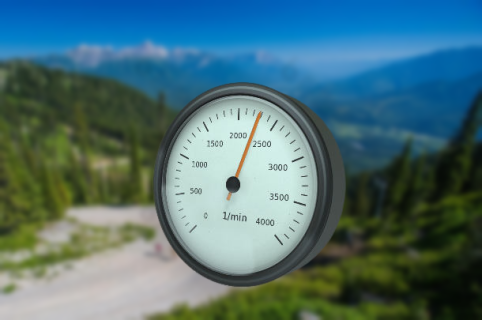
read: 2300 rpm
